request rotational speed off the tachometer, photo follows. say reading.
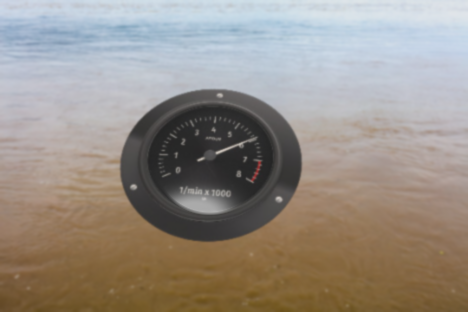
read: 6000 rpm
